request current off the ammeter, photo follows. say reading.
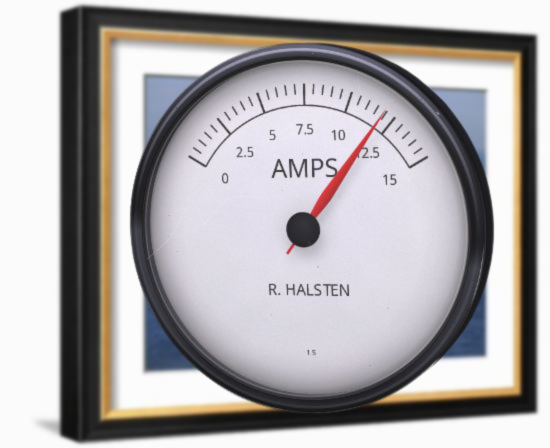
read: 12 A
